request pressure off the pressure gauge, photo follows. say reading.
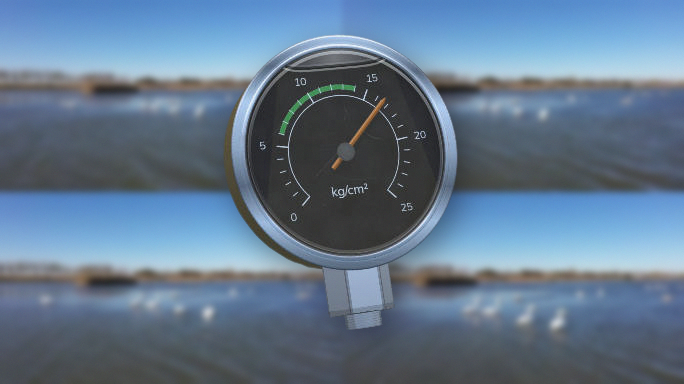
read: 16.5 kg/cm²
